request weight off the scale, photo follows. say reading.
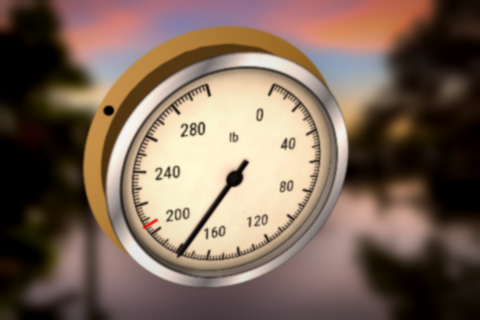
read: 180 lb
